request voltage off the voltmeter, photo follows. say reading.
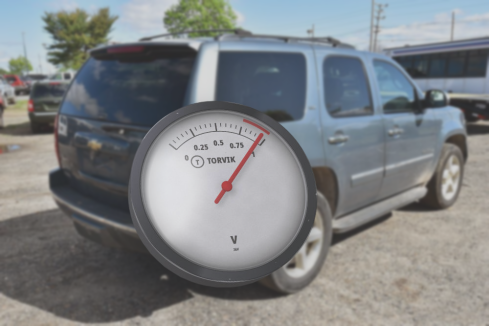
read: 0.95 V
